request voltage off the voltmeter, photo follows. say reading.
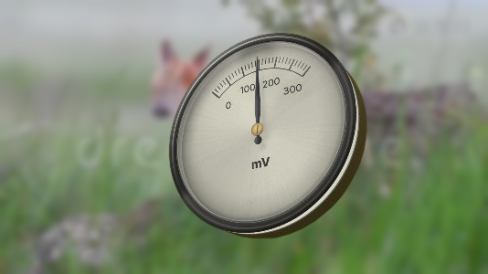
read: 150 mV
